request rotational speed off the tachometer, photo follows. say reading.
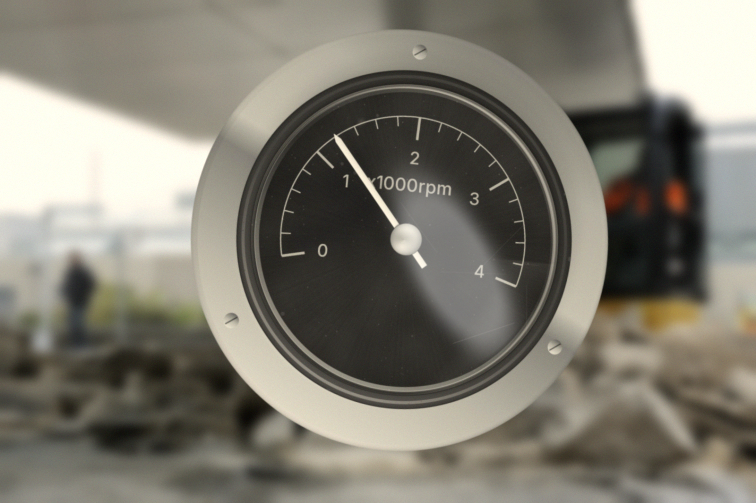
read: 1200 rpm
